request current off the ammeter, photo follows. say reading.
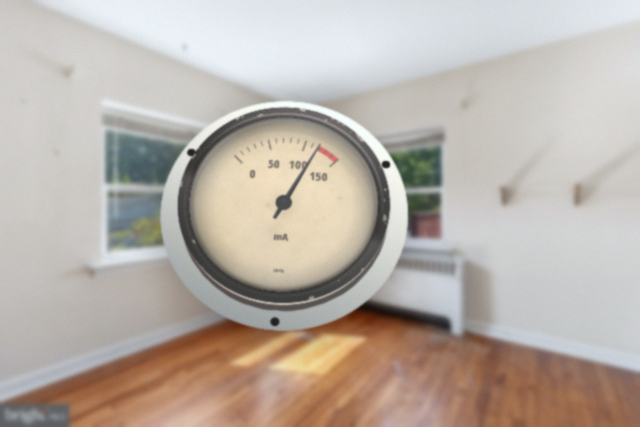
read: 120 mA
